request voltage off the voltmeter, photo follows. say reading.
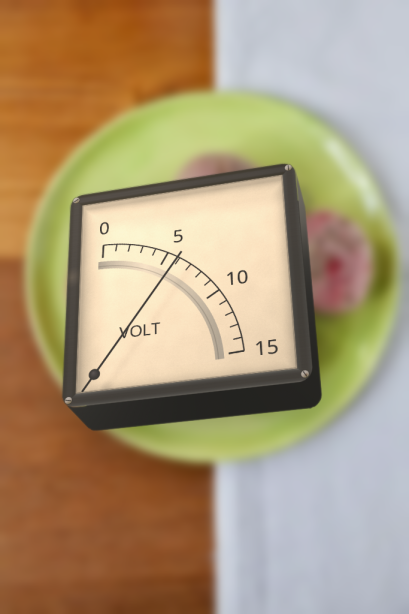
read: 6 V
